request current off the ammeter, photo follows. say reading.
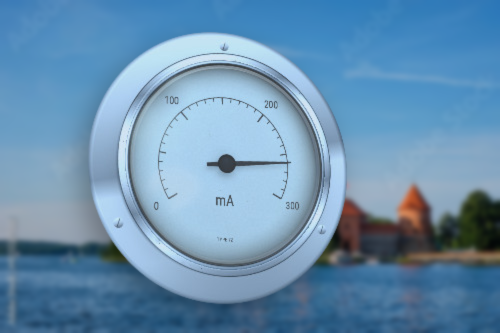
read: 260 mA
